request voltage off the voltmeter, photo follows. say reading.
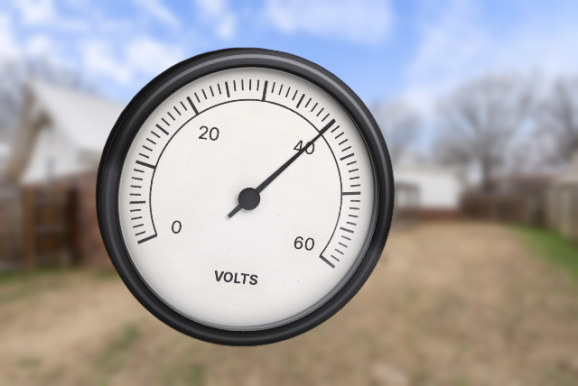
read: 40 V
